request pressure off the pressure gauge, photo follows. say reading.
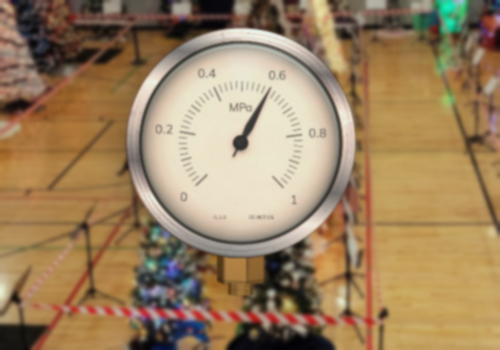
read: 0.6 MPa
